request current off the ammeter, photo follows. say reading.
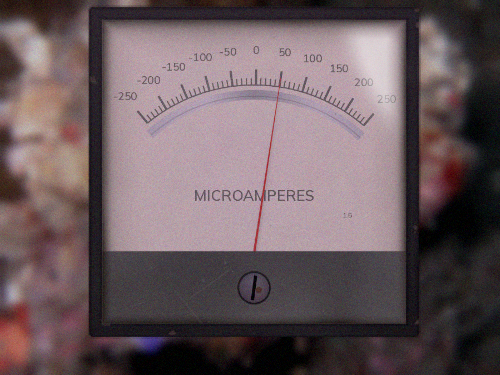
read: 50 µA
